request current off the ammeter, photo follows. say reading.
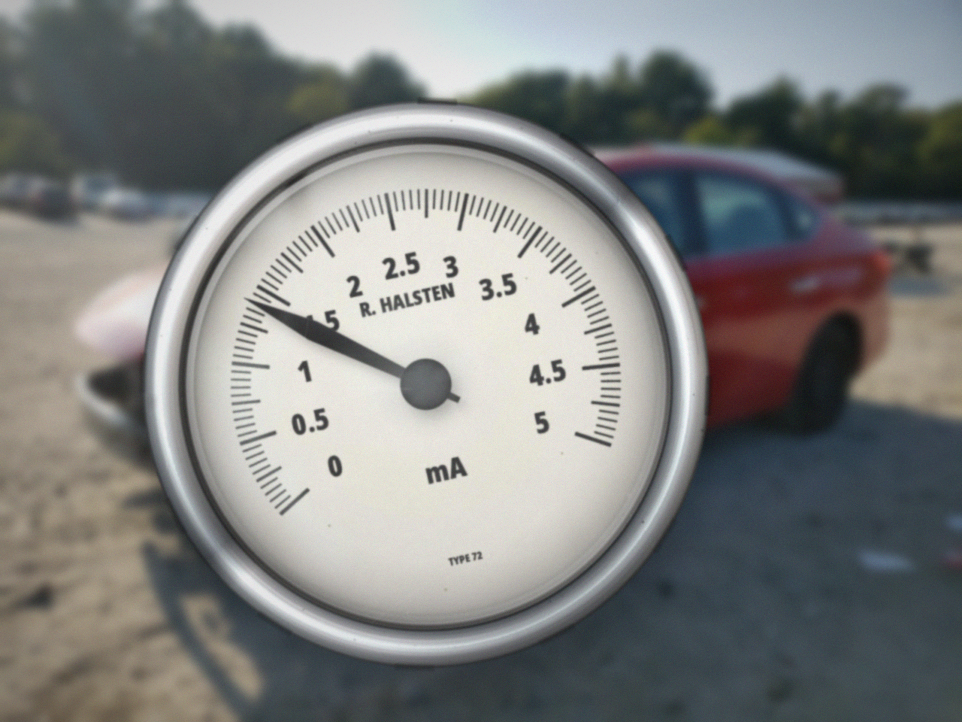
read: 1.4 mA
